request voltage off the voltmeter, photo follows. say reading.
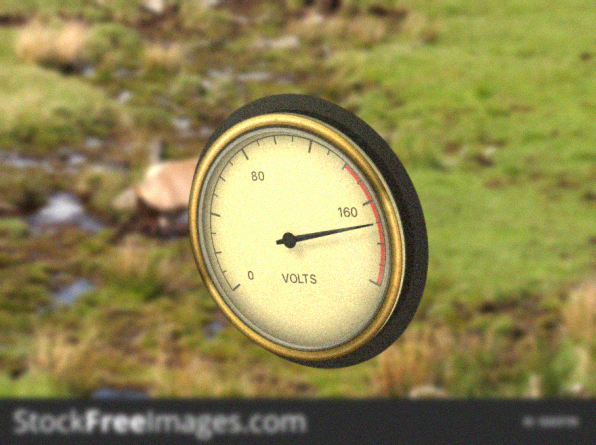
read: 170 V
